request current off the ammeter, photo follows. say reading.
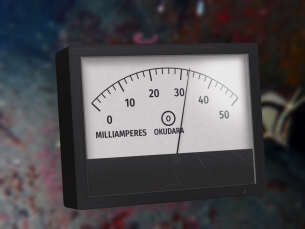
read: 32 mA
